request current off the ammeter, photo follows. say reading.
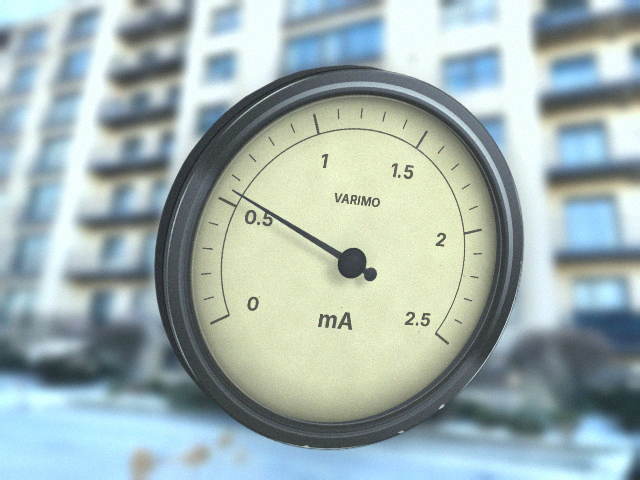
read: 0.55 mA
